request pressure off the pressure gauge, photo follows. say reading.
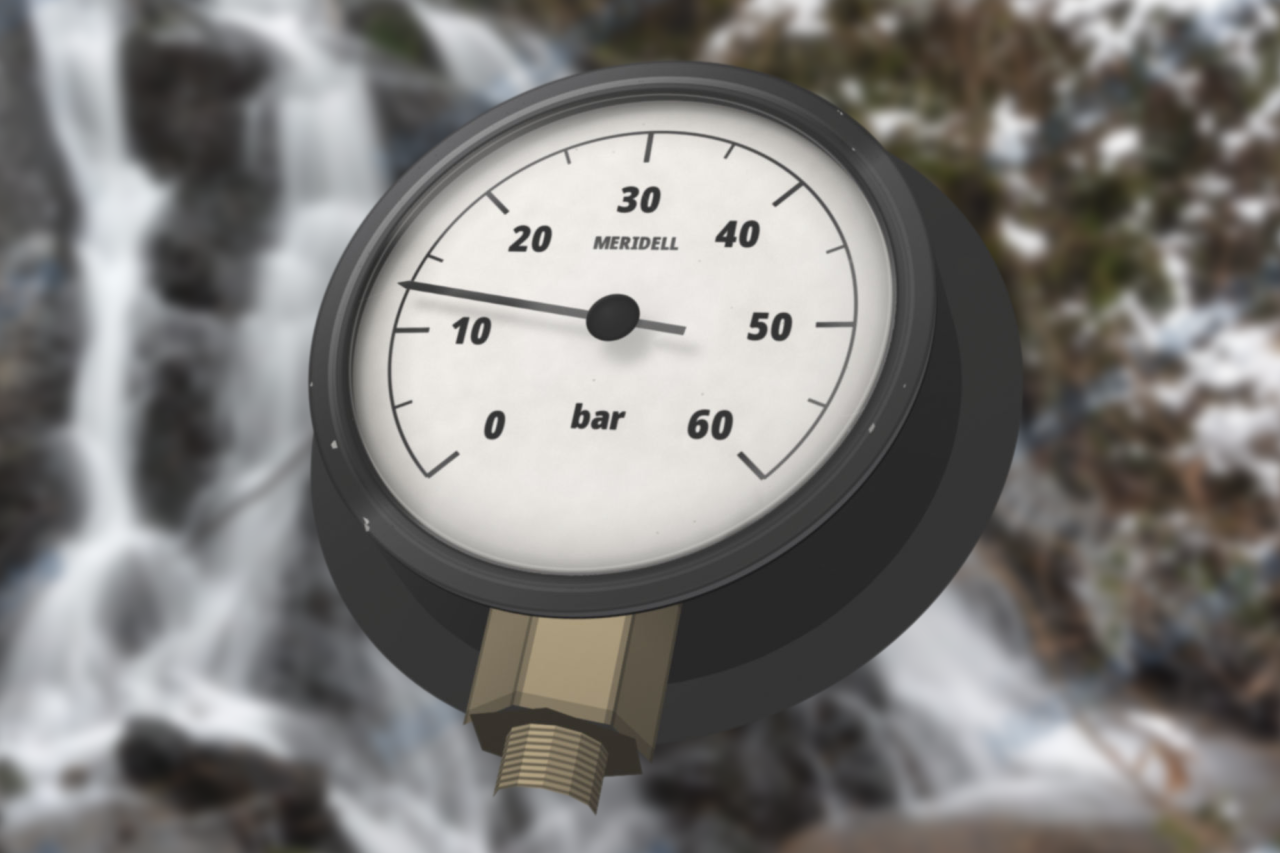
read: 12.5 bar
